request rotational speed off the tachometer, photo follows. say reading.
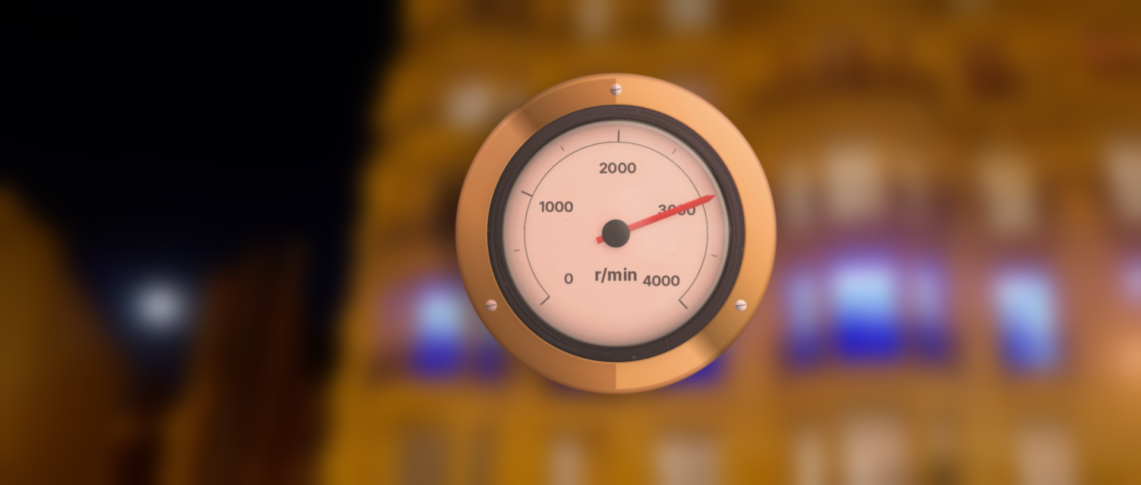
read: 3000 rpm
